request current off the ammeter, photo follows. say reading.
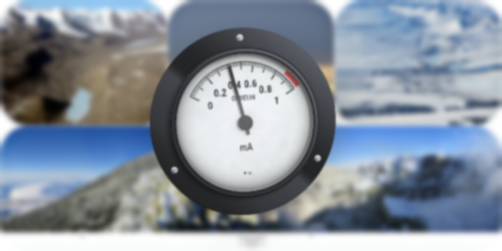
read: 0.4 mA
